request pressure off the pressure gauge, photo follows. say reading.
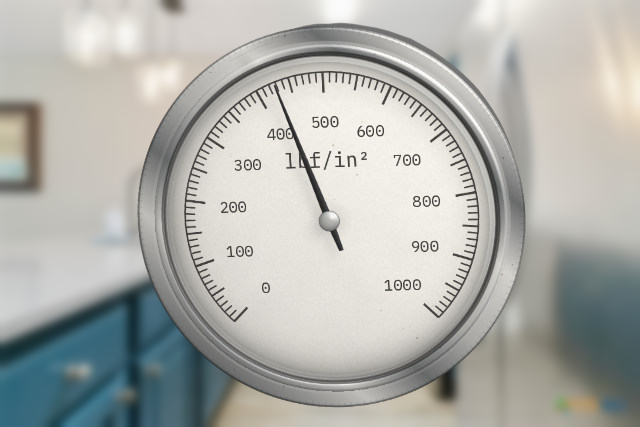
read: 430 psi
